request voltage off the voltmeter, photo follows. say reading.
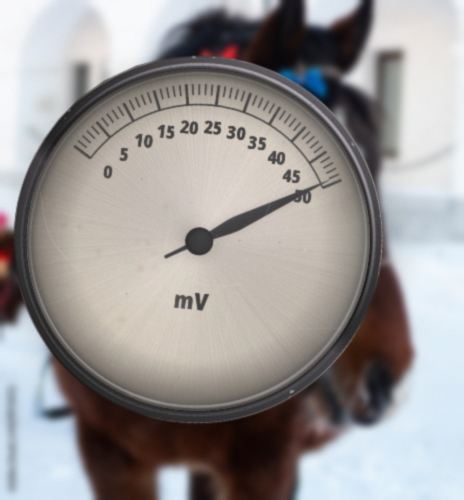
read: 49 mV
